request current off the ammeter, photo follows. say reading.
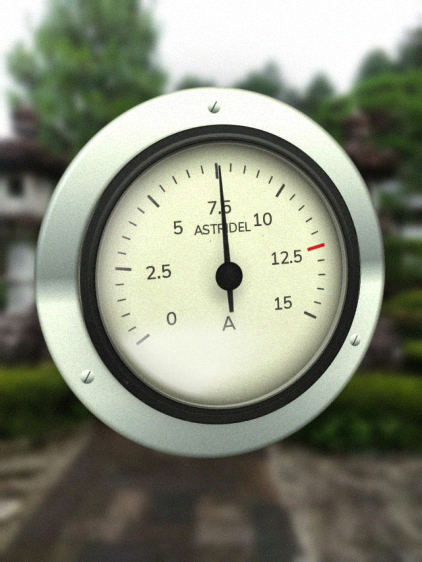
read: 7.5 A
